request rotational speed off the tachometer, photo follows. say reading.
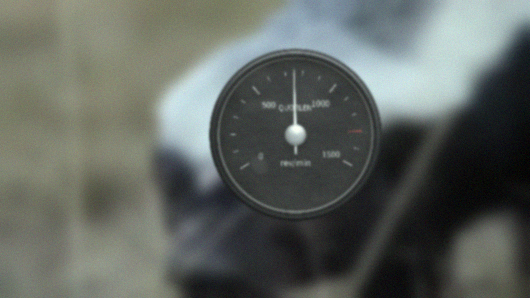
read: 750 rpm
